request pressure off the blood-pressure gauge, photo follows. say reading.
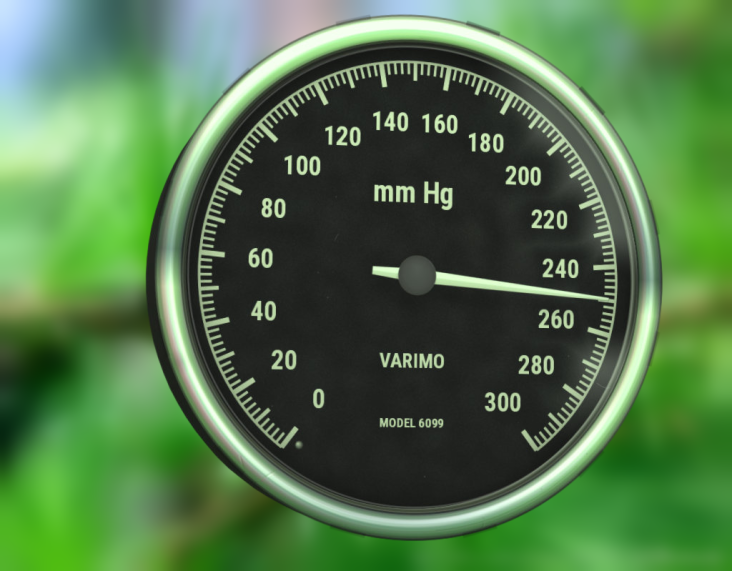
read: 250 mmHg
